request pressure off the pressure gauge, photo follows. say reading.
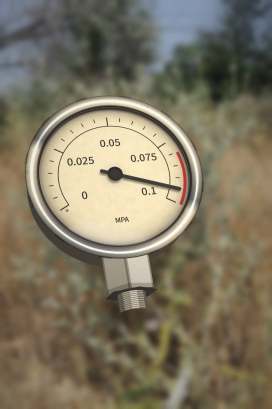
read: 0.095 MPa
